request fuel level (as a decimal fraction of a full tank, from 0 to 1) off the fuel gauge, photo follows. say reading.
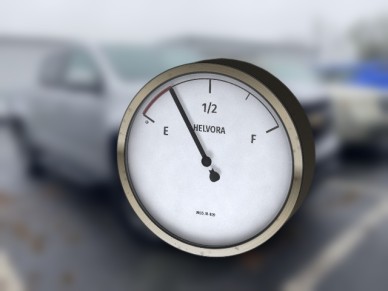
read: 0.25
